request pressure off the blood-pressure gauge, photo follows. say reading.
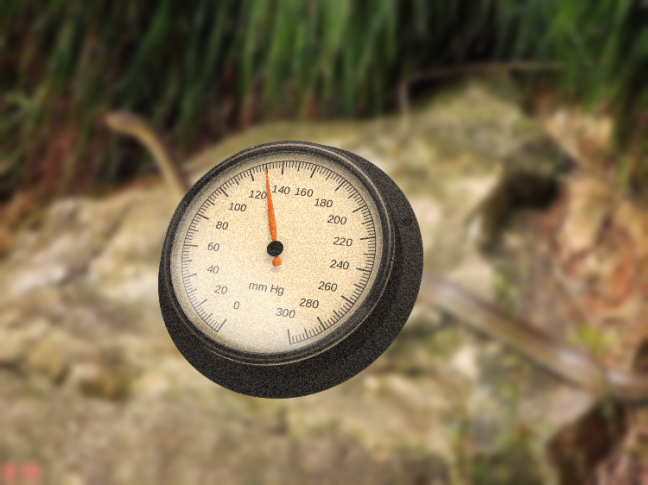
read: 130 mmHg
